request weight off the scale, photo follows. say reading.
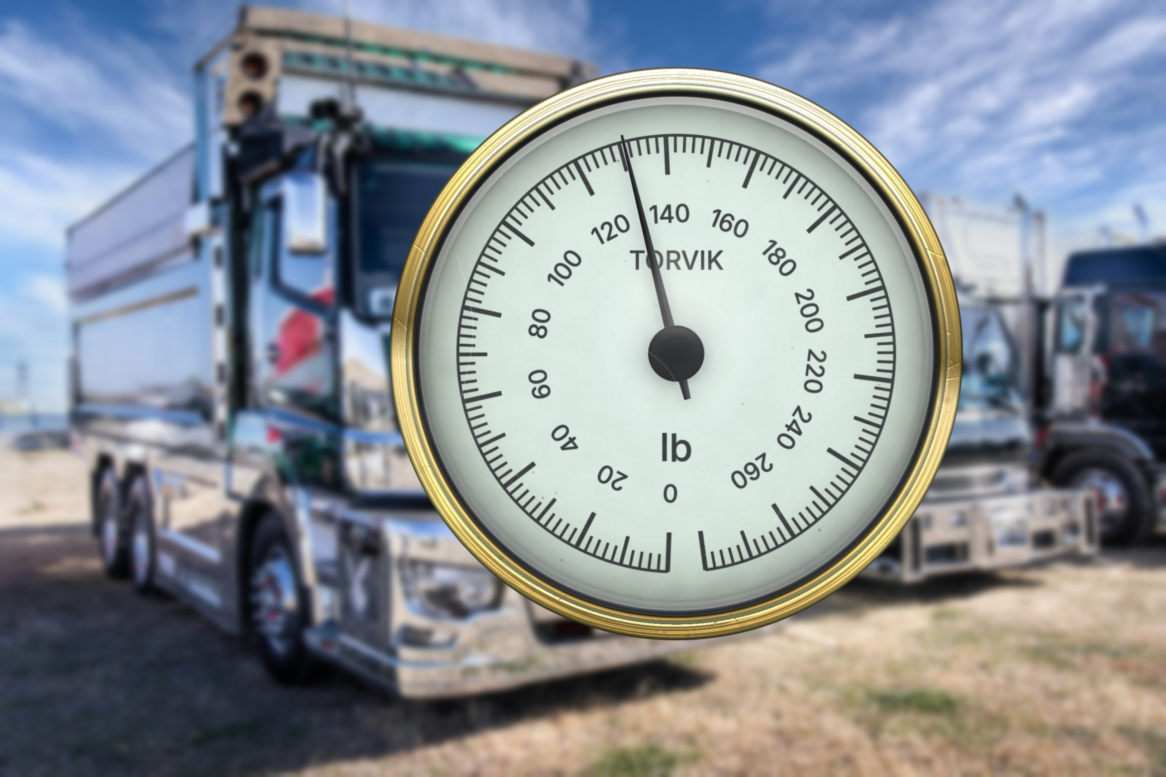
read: 131 lb
